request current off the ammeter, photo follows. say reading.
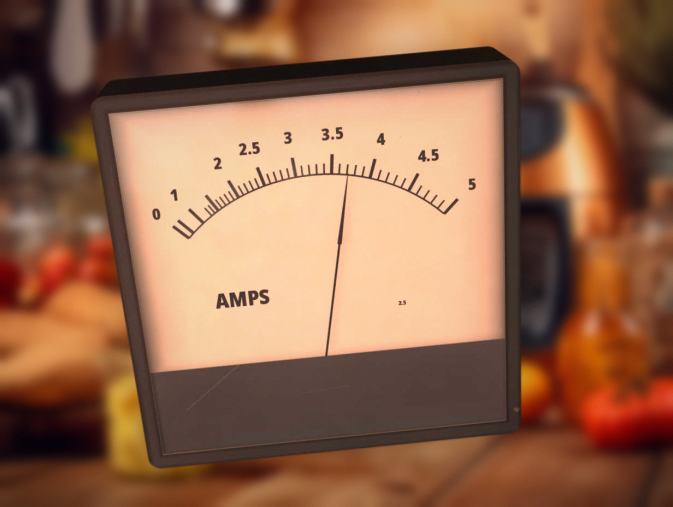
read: 3.7 A
